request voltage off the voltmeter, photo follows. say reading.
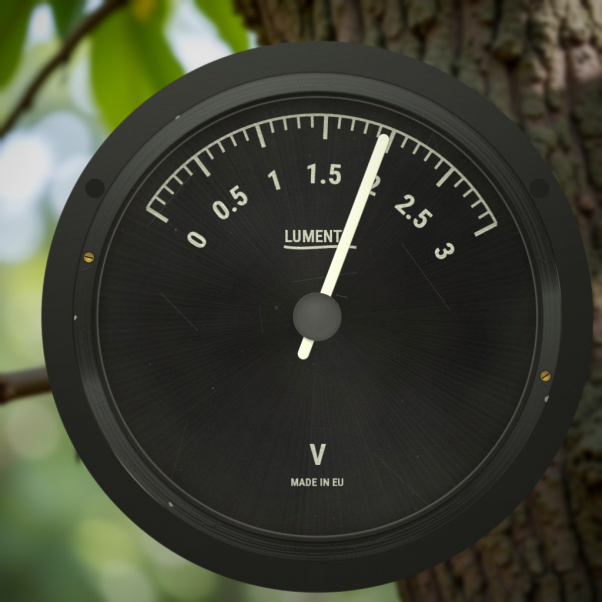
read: 1.95 V
